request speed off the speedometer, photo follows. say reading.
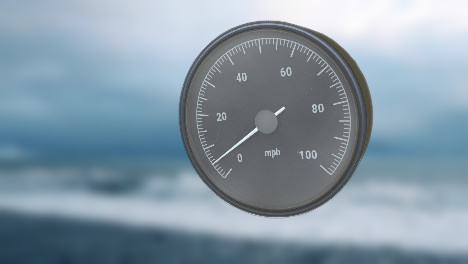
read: 5 mph
